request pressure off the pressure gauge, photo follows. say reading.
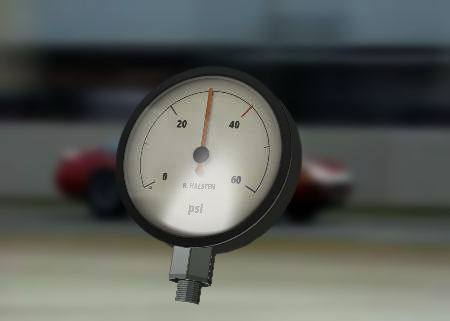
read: 30 psi
